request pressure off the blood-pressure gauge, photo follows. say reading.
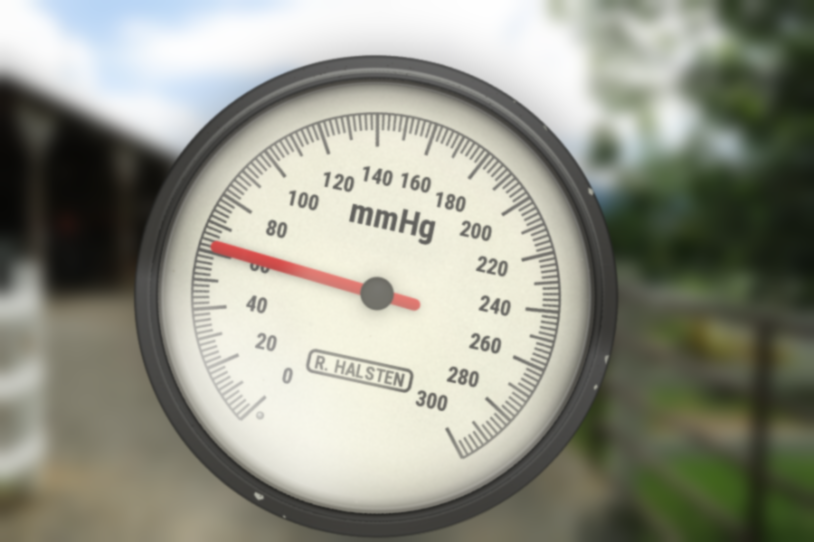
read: 62 mmHg
